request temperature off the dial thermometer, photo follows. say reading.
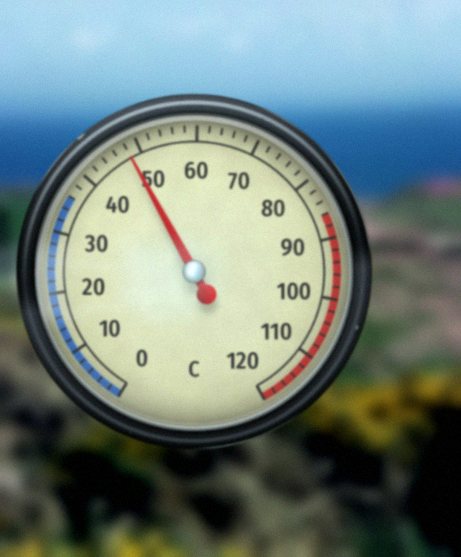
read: 48 °C
